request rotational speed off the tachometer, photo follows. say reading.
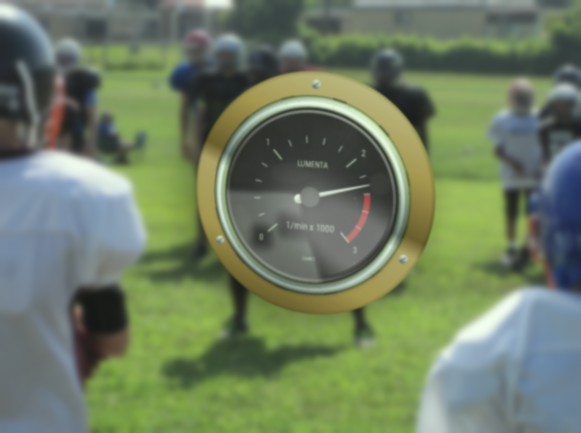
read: 2300 rpm
